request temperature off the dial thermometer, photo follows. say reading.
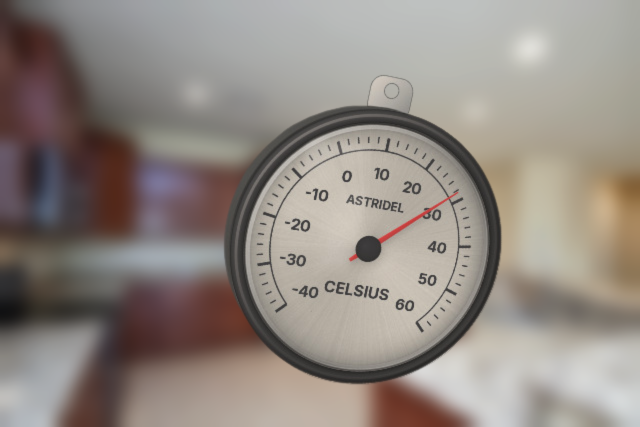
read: 28 °C
